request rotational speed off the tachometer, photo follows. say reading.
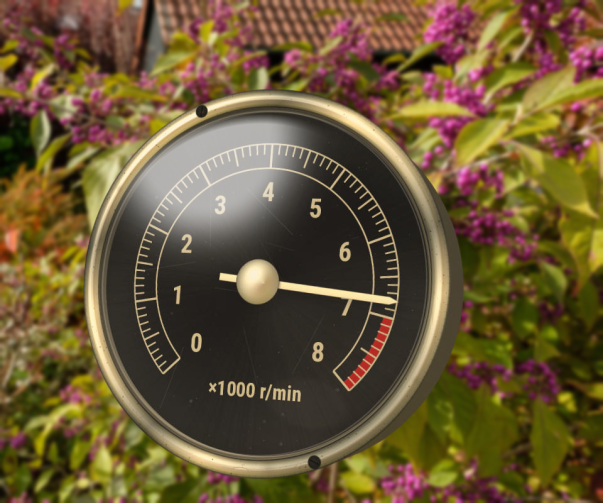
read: 6800 rpm
